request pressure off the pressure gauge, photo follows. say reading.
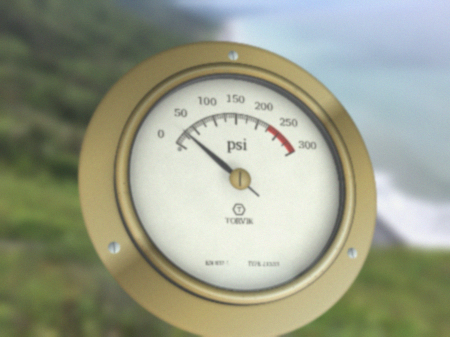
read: 25 psi
